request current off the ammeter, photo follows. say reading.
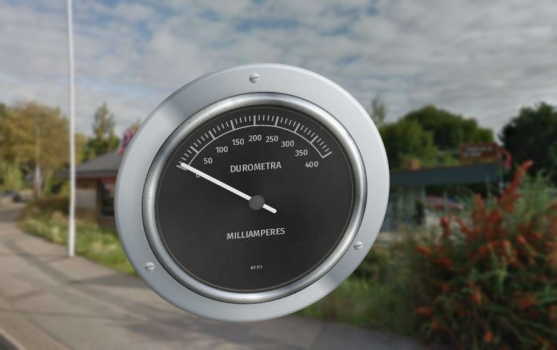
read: 10 mA
